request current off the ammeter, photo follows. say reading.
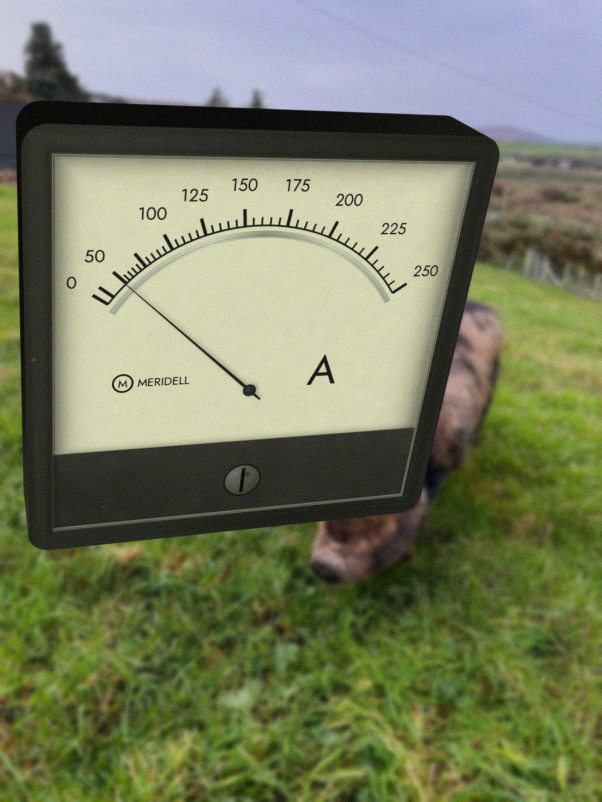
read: 50 A
